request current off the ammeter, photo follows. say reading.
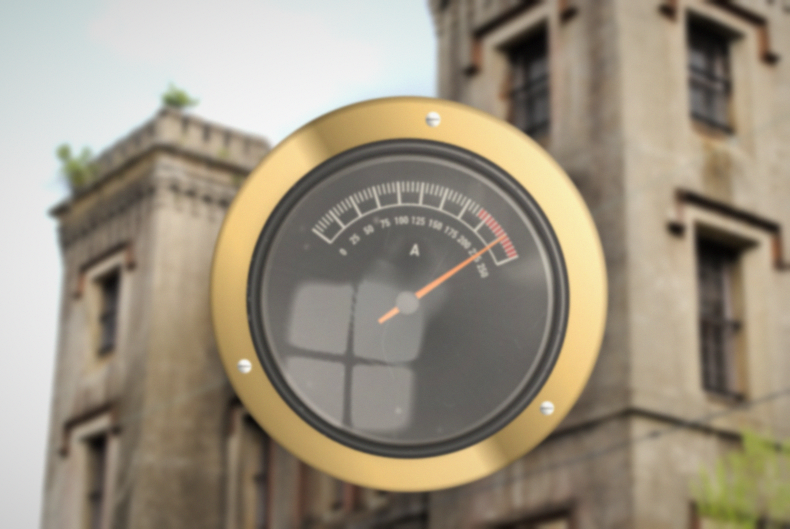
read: 225 A
